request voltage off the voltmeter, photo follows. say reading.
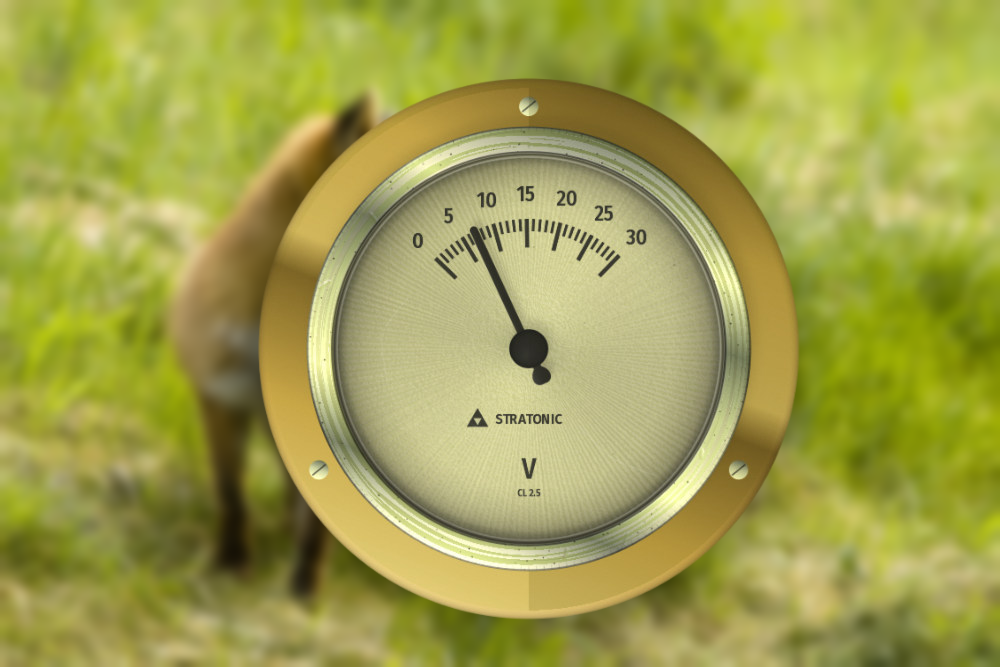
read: 7 V
